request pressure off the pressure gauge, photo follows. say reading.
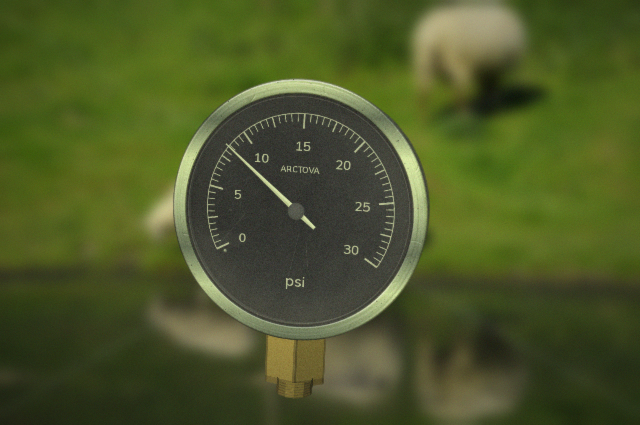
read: 8.5 psi
